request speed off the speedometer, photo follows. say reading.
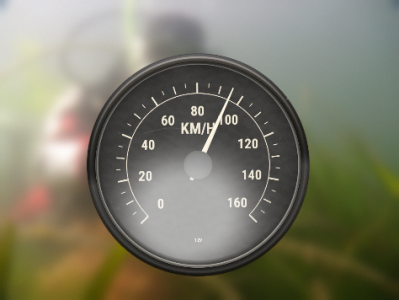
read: 95 km/h
